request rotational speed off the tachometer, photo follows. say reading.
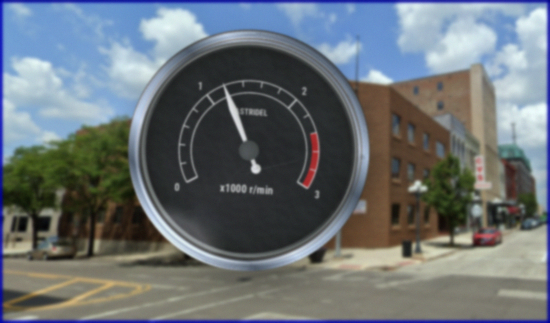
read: 1200 rpm
